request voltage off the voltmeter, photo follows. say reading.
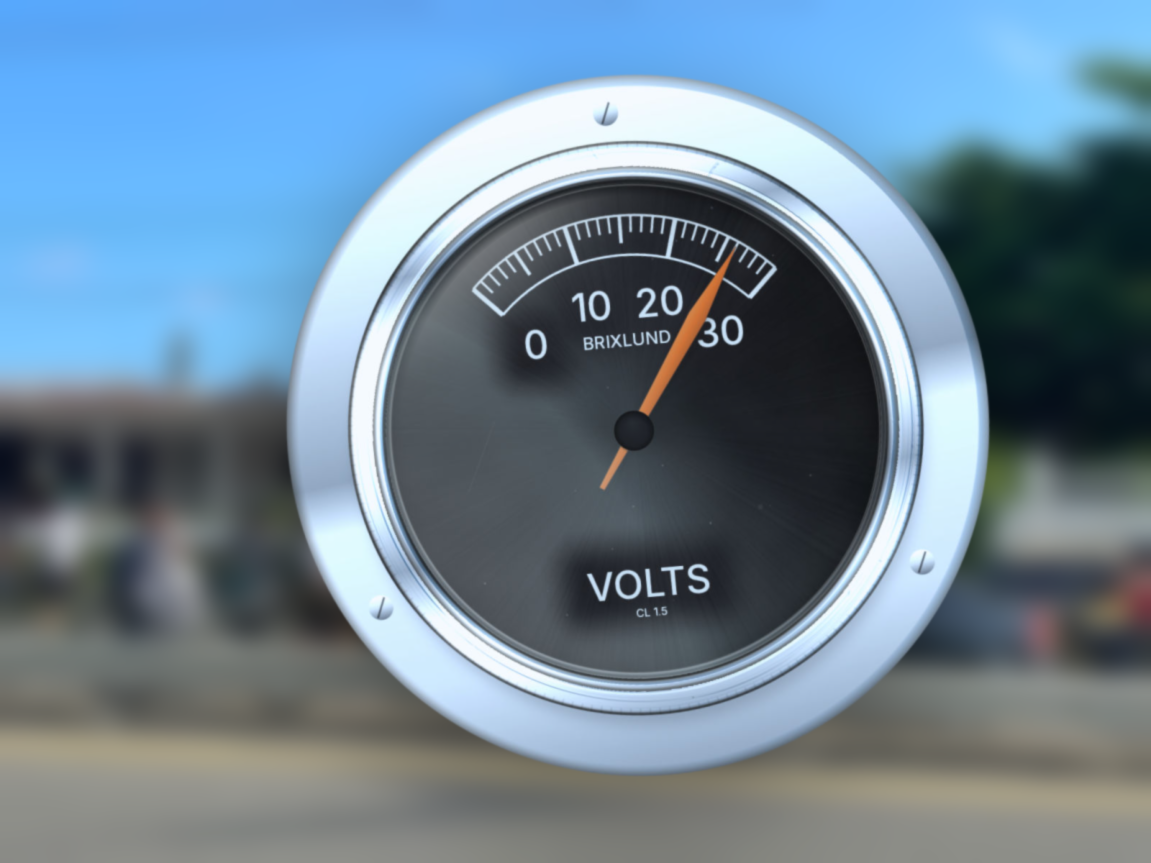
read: 26 V
